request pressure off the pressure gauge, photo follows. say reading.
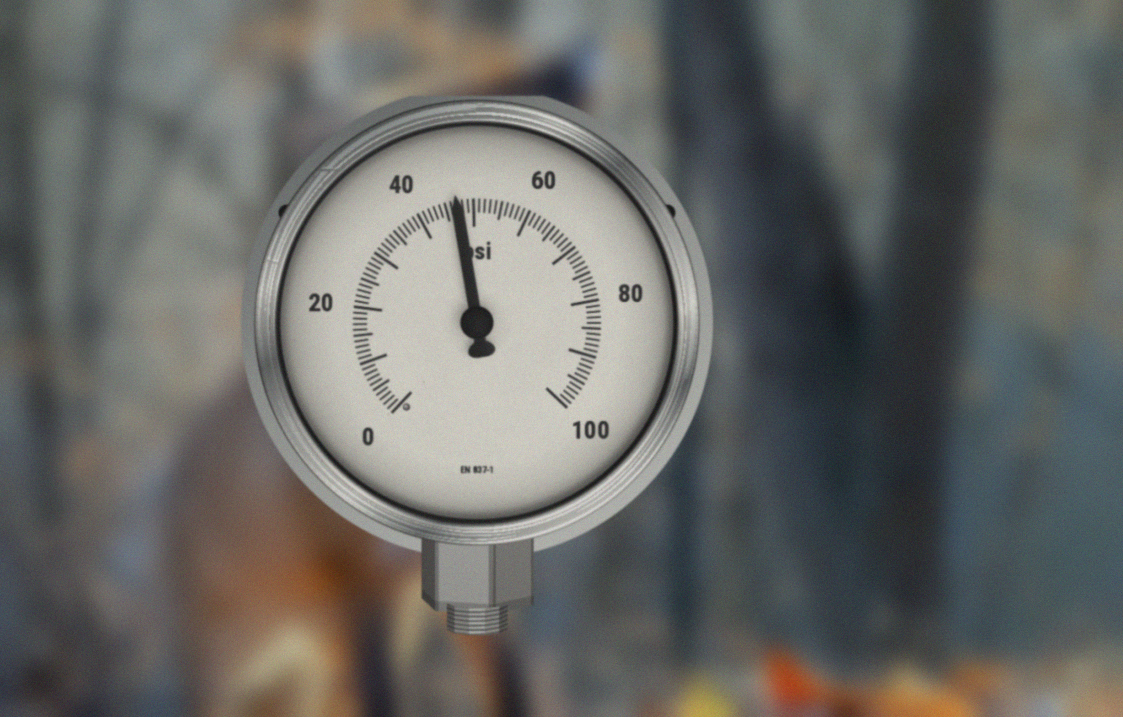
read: 47 psi
